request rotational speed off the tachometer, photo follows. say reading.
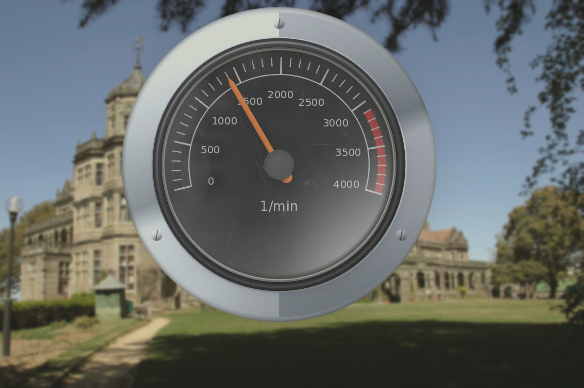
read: 1400 rpm
